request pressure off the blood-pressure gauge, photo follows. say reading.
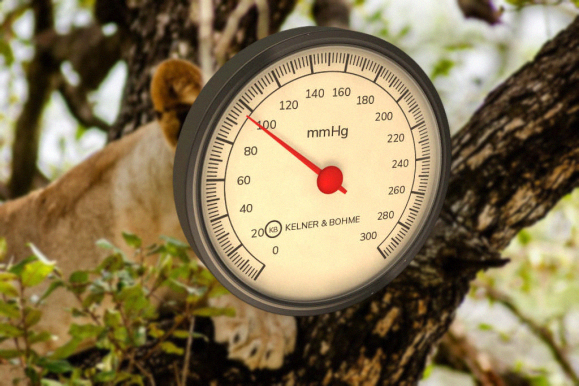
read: 96 mmHg
